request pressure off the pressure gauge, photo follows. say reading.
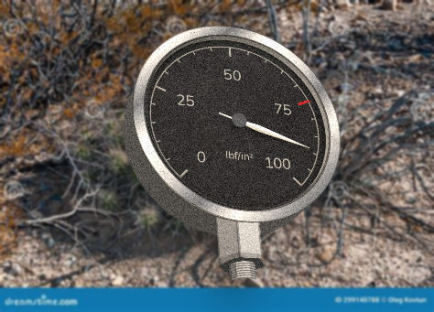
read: 90 psi
